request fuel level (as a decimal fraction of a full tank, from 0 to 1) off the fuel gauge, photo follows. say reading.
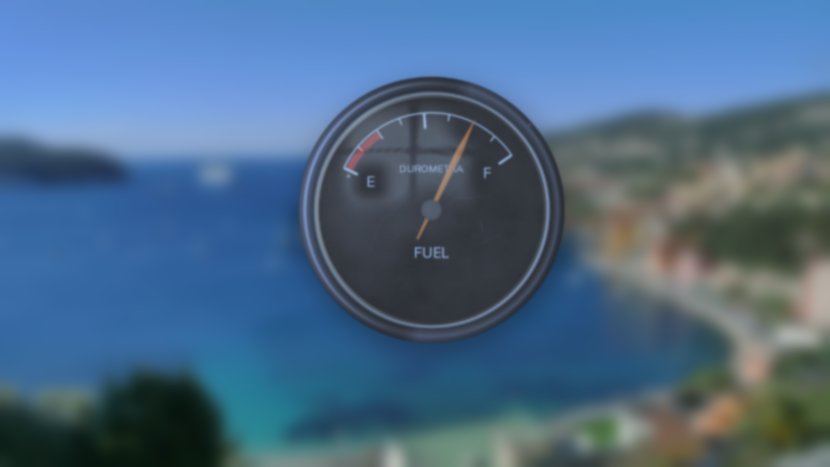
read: 0.75
